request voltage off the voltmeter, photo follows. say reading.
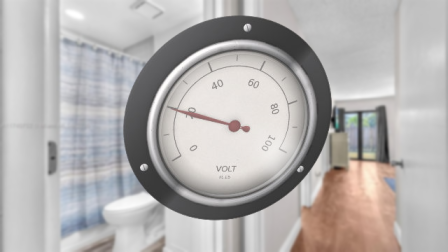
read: 20 V
